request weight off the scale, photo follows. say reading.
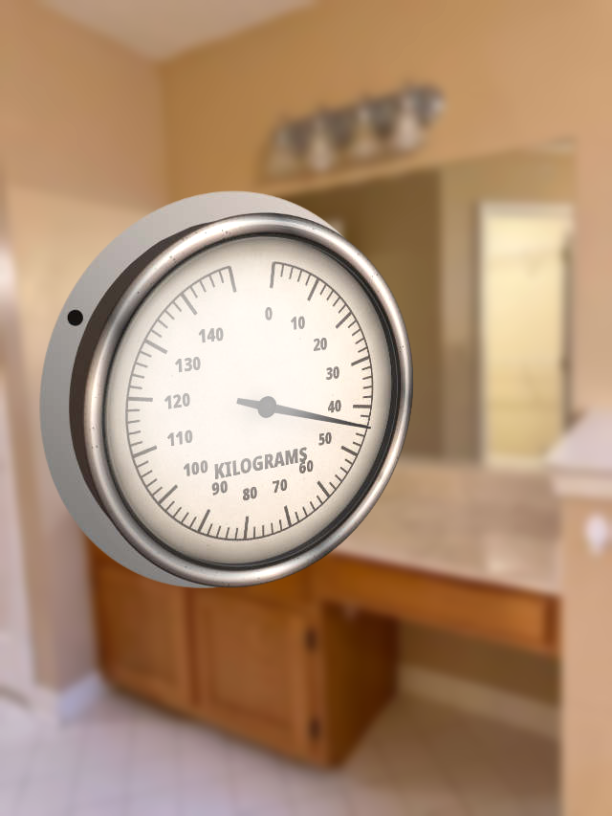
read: 44 kg
